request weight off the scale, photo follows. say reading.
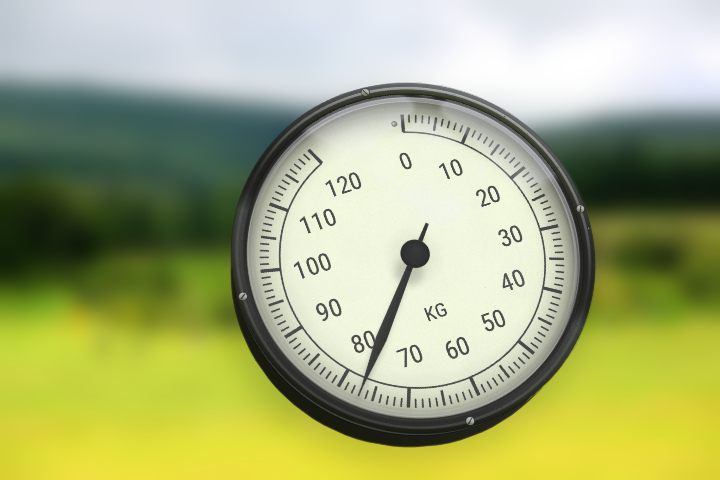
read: 77 kg
